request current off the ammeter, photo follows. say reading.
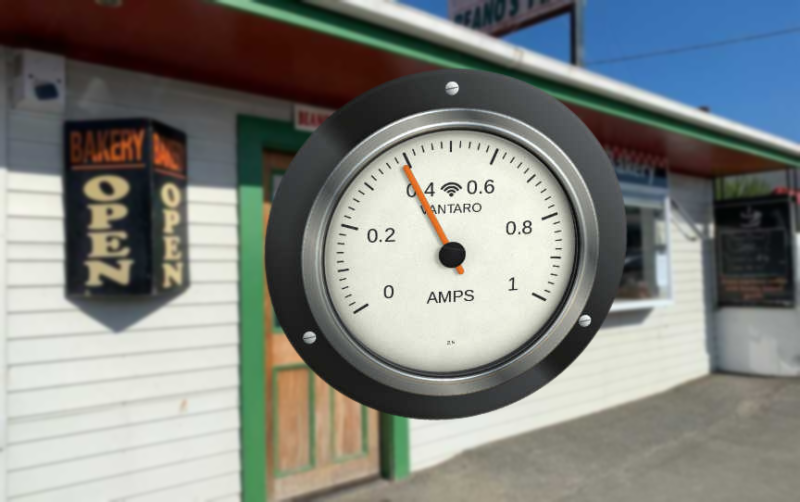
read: 0.39 A
